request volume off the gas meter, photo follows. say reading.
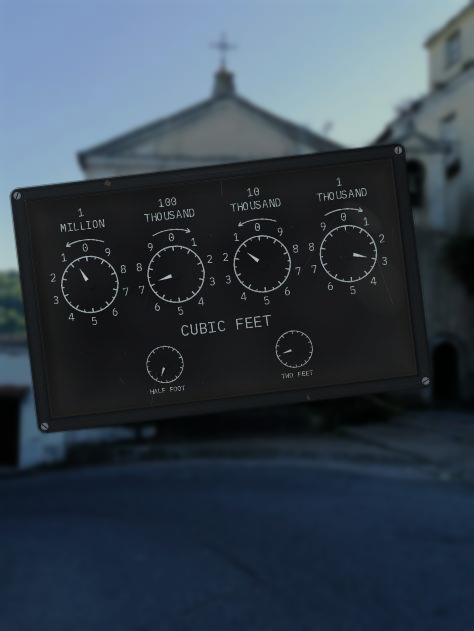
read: 71300 ft³
